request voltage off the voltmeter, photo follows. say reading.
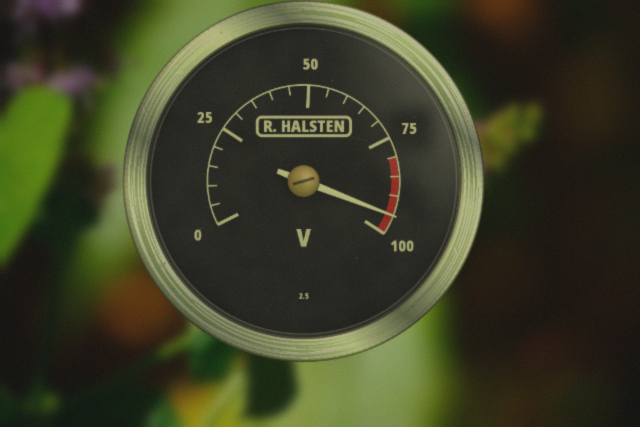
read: 95 V
